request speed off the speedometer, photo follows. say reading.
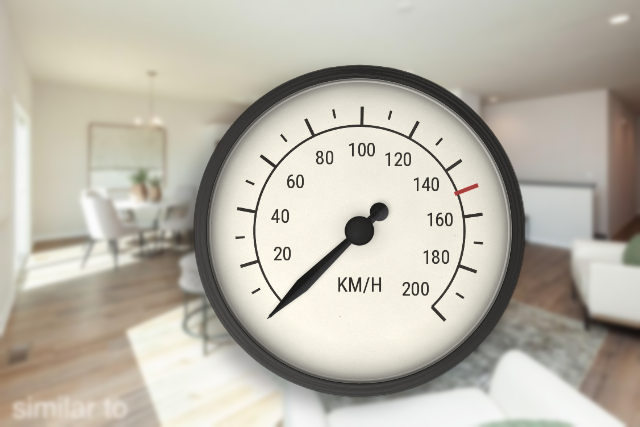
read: 0 km/h
